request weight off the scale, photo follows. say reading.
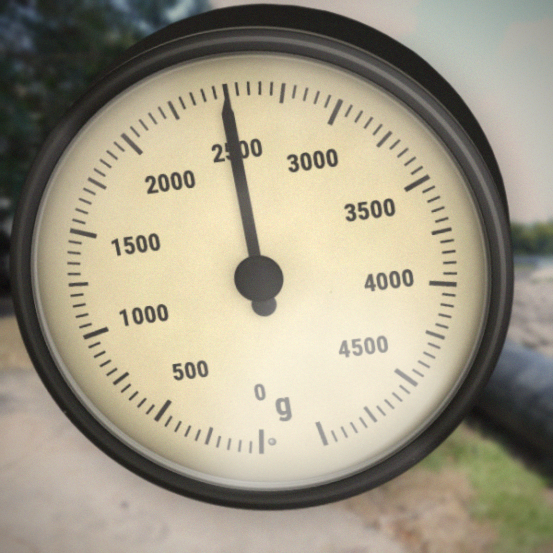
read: 2500 g
